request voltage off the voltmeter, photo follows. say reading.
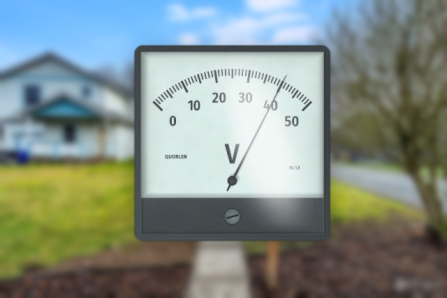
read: 40 V
